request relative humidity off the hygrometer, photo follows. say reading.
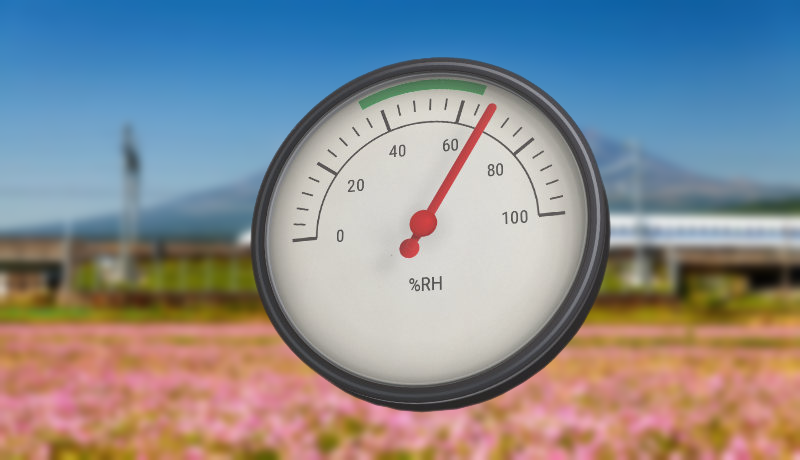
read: 68 %
